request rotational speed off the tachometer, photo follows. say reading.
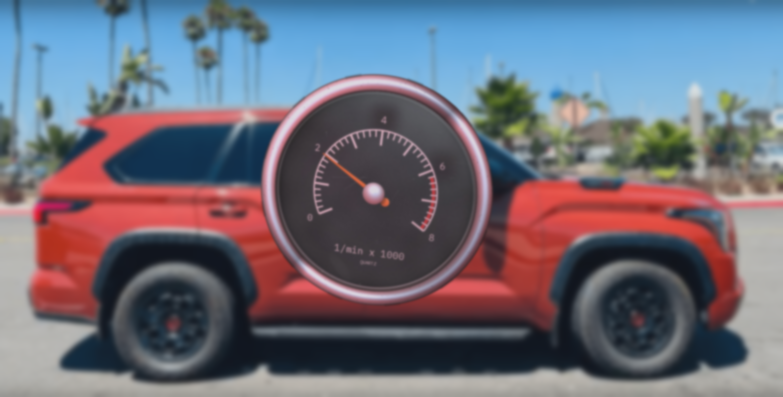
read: 2000 rpm
